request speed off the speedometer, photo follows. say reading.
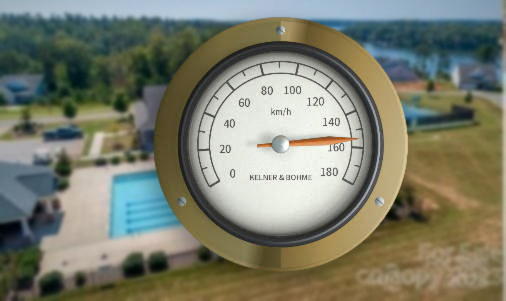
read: 155 km/h
